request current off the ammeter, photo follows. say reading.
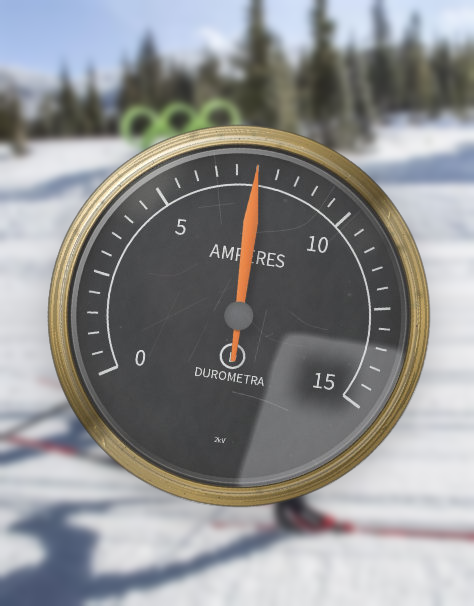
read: 7.5 A
